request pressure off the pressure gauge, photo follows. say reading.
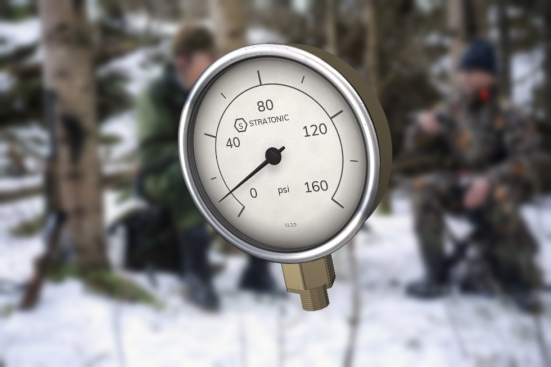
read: 10 psi
